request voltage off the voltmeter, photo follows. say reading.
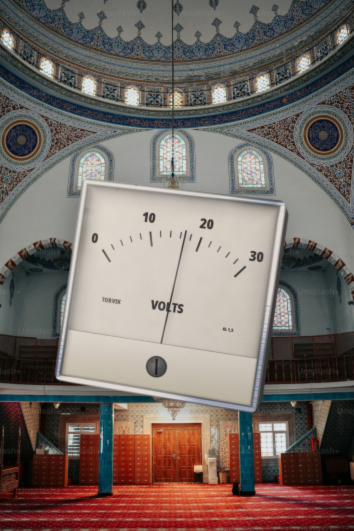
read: 17 V
